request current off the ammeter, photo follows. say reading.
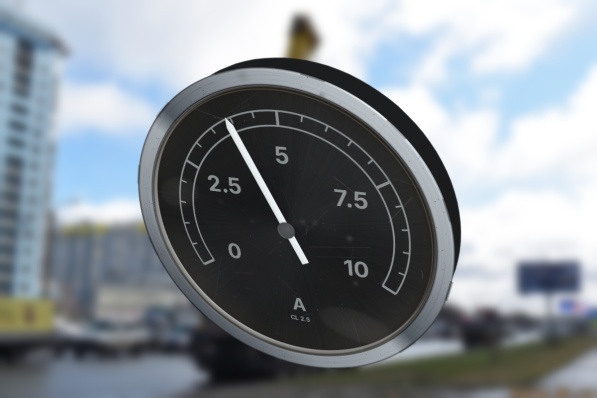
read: 4 A
